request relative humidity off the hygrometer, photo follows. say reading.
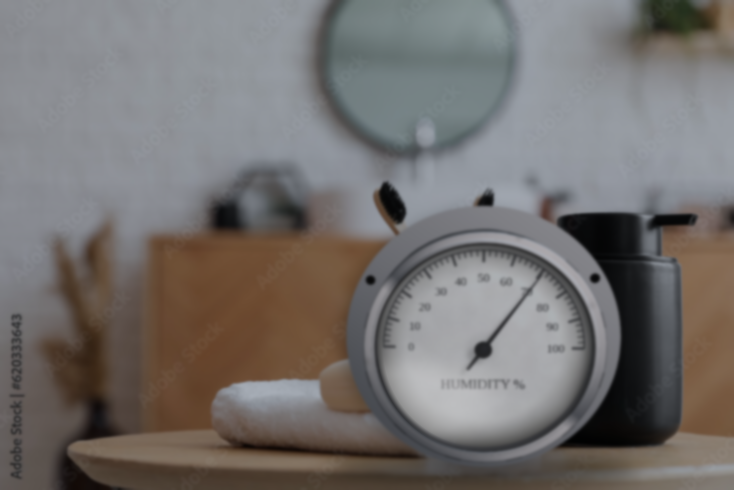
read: 70 %
